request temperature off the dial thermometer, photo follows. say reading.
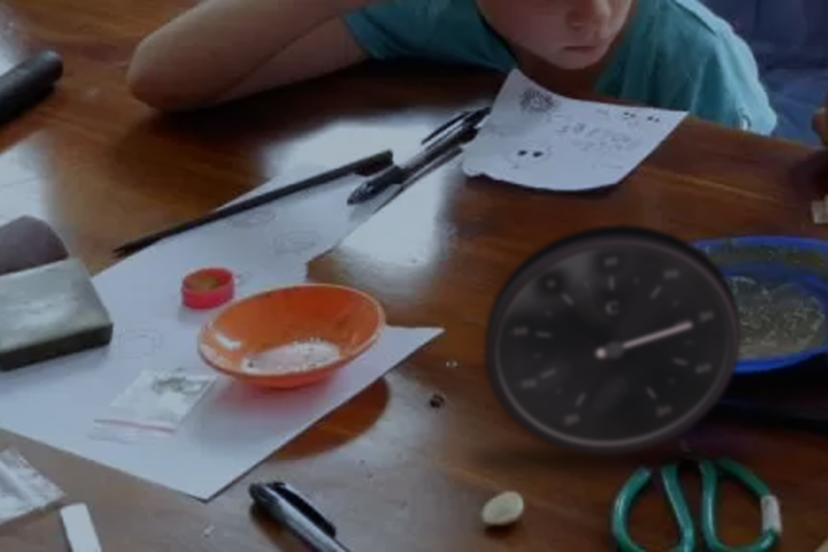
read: 30 °C
